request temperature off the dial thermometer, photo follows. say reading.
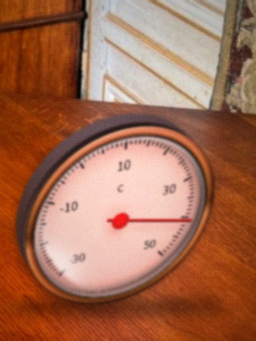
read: 40 °C
